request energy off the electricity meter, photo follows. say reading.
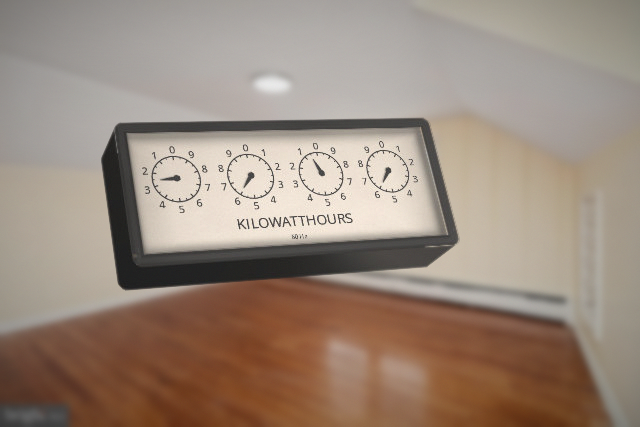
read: 2606 kWh
